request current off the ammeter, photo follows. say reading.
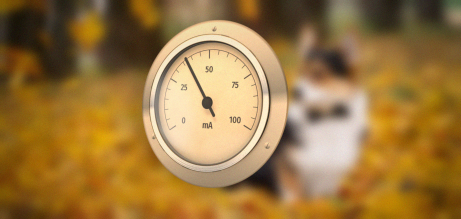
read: 37.5 mA
